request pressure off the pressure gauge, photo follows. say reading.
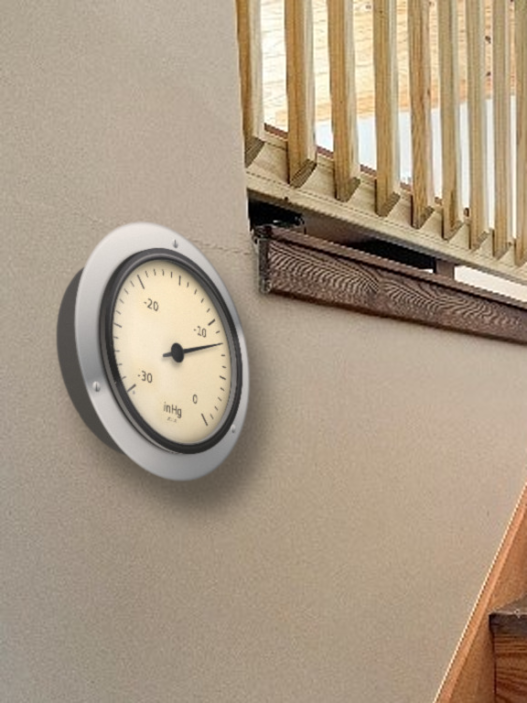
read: -8 inHg
